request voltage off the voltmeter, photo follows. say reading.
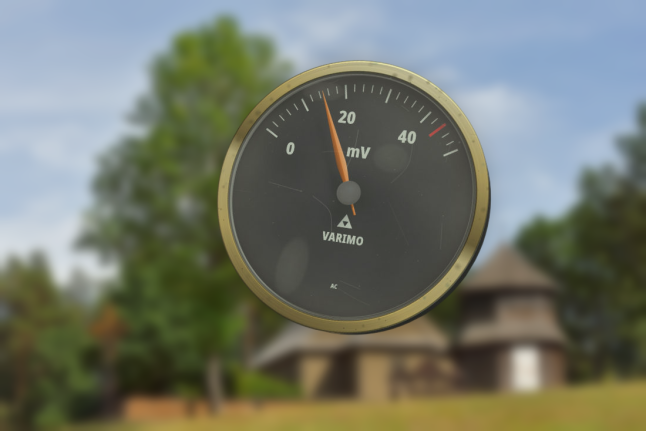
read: 15 mV
